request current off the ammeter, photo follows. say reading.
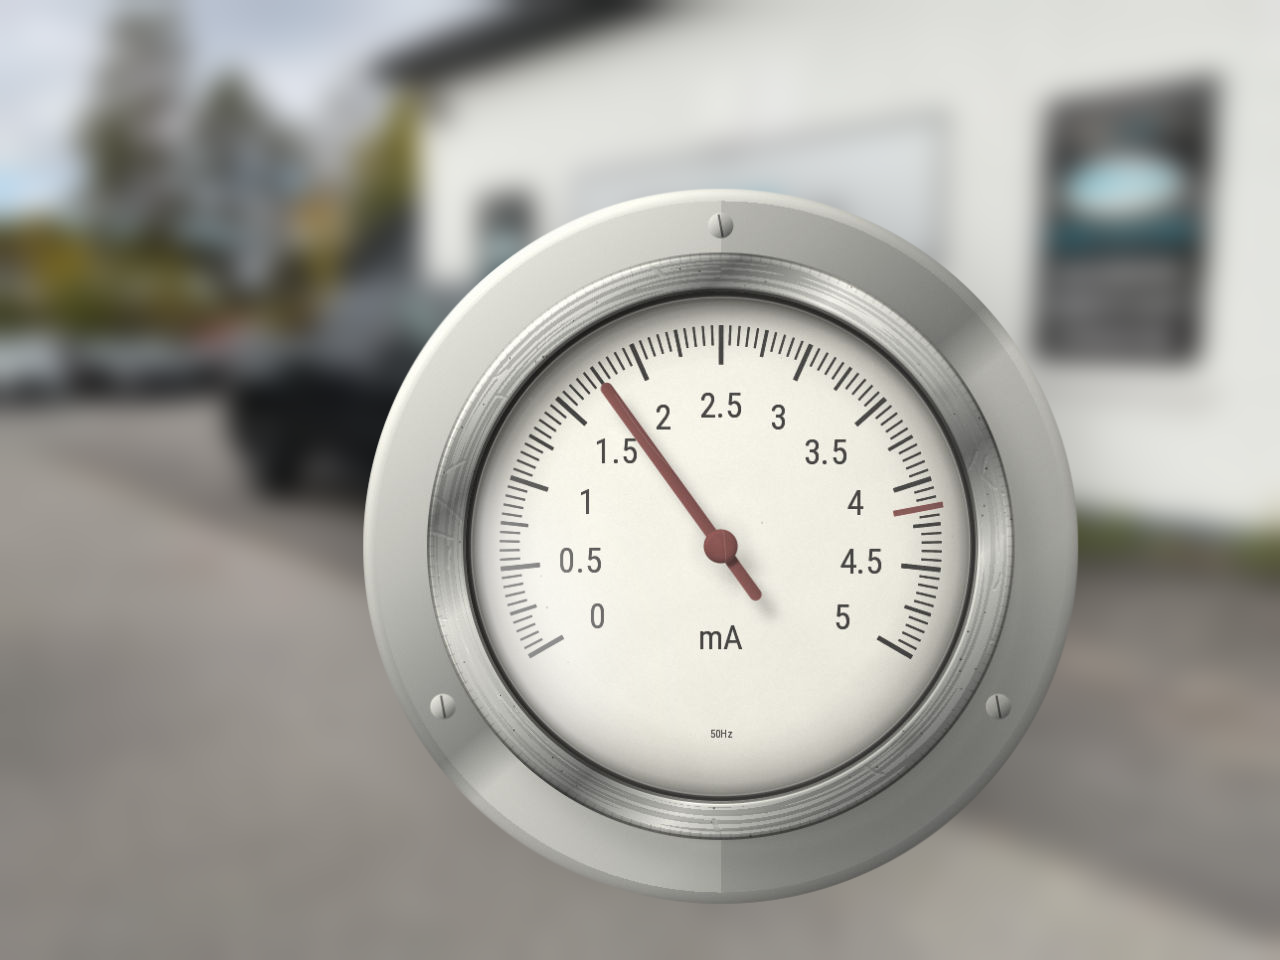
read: 1.75 mA
